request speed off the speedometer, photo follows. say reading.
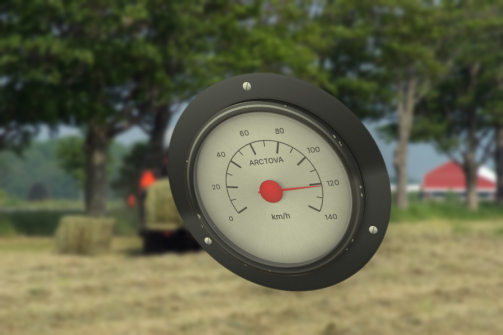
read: 120 km/h
